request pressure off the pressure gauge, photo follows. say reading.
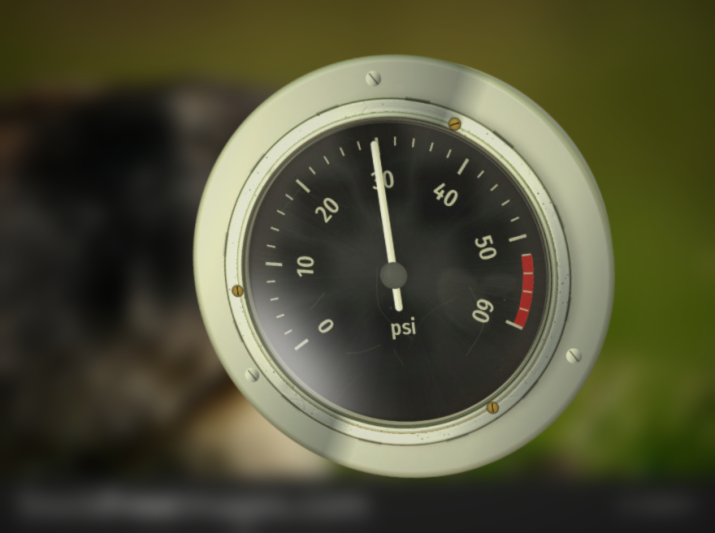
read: 30 psi
